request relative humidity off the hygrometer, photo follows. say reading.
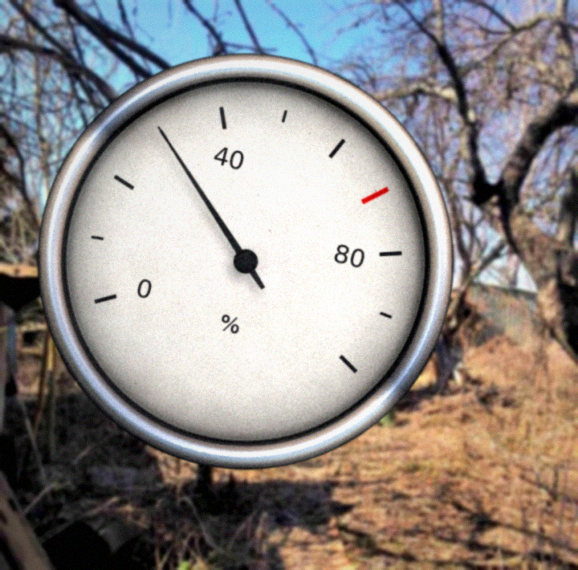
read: 30 %
